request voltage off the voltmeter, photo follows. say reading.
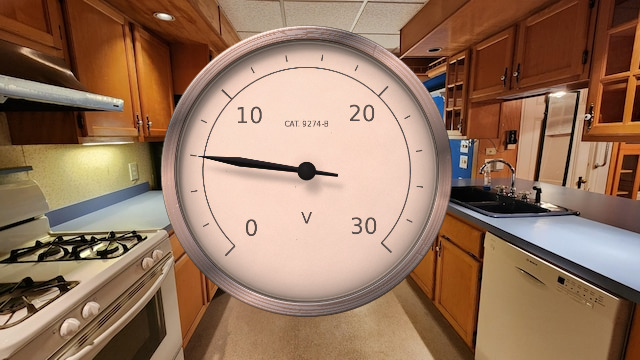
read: 6 V
